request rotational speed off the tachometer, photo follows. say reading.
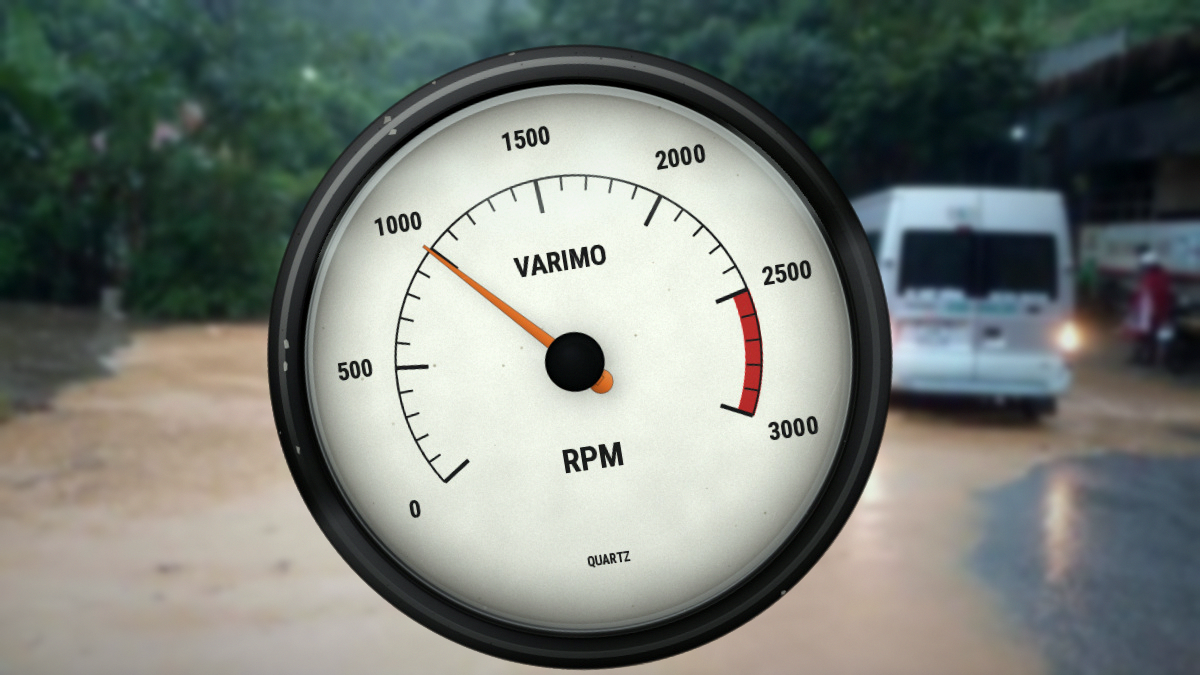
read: 1000 rpm
